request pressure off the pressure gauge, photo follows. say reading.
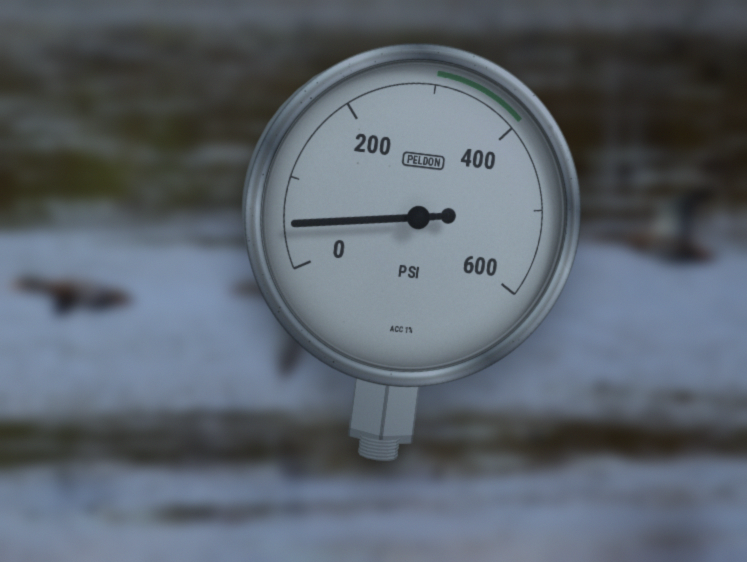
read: 50 psi
